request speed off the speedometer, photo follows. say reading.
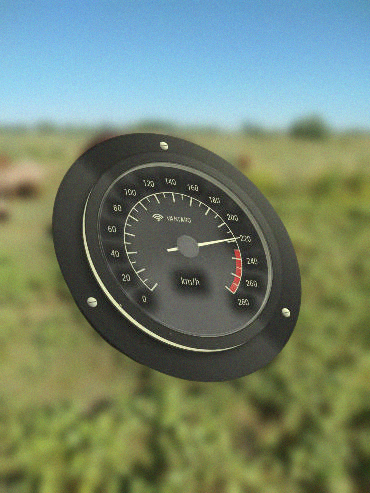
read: 220 km/h
